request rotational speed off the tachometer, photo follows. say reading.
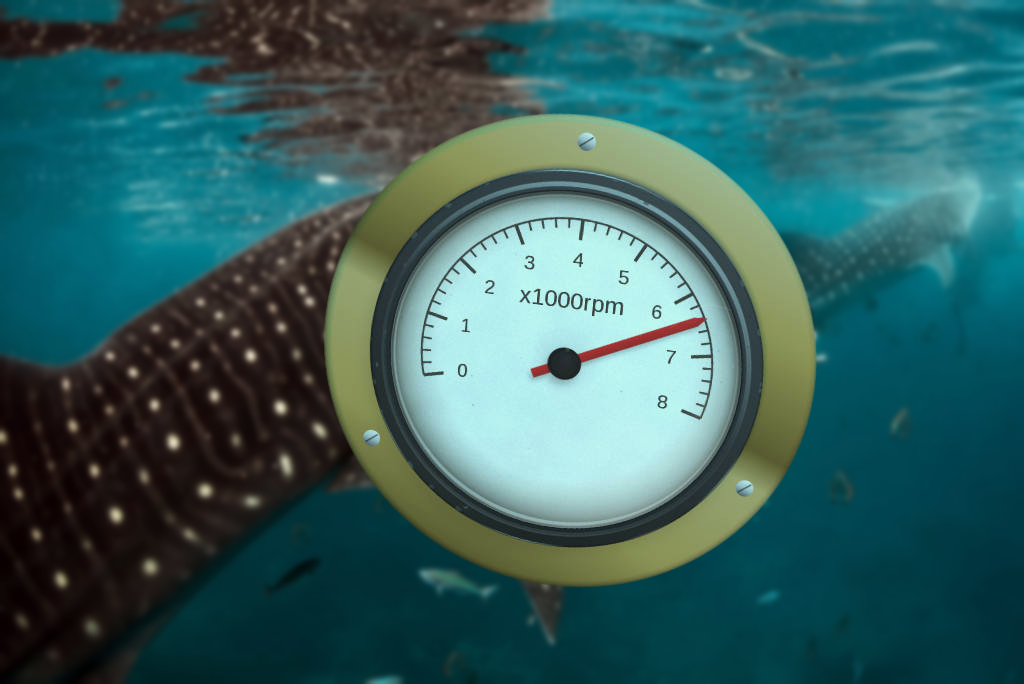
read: 6400 rpm
